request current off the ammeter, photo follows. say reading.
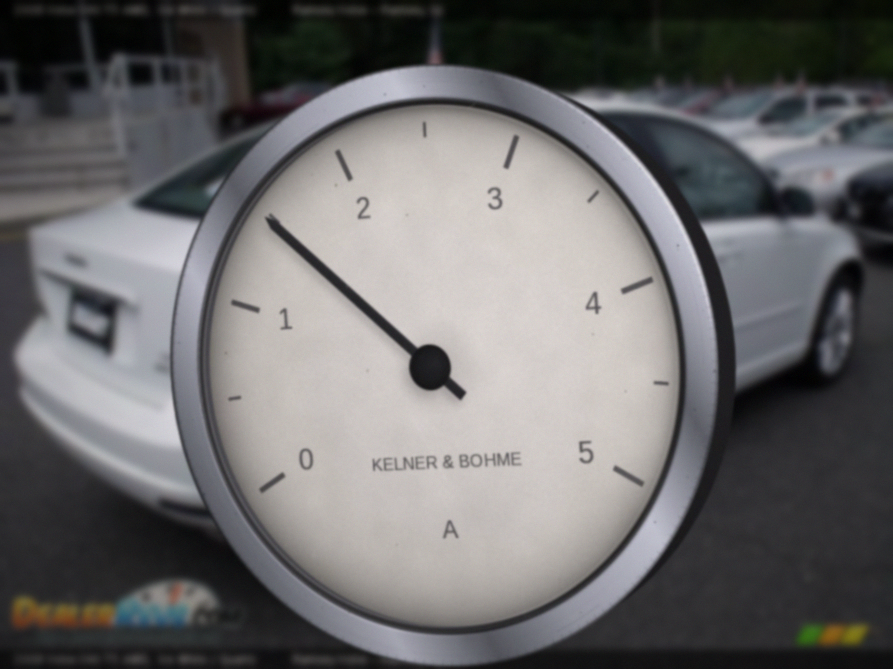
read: 1.5 A
